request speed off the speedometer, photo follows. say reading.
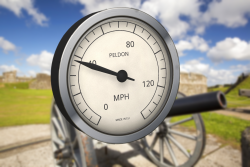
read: 37.5 mph
